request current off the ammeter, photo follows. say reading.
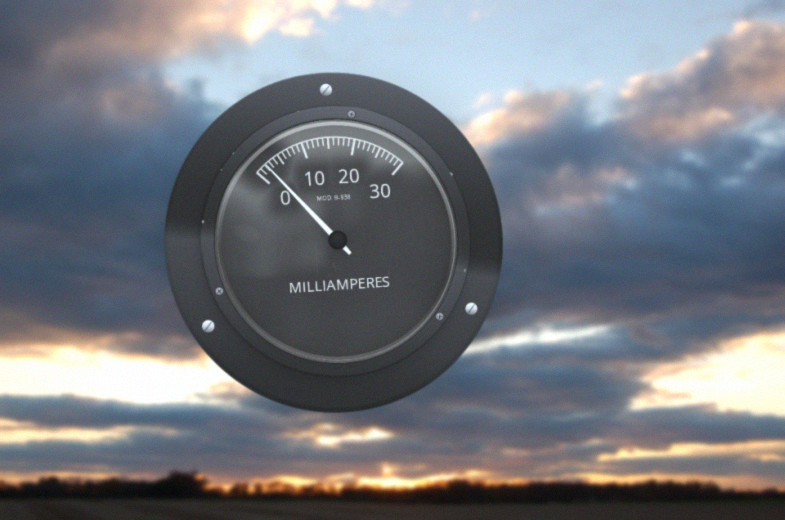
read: 2 mA
